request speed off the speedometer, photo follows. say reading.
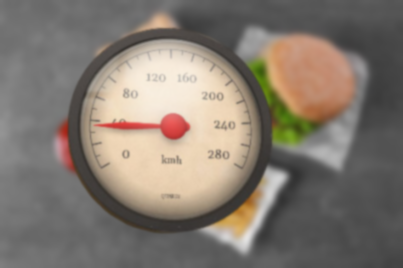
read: 35 km/h
